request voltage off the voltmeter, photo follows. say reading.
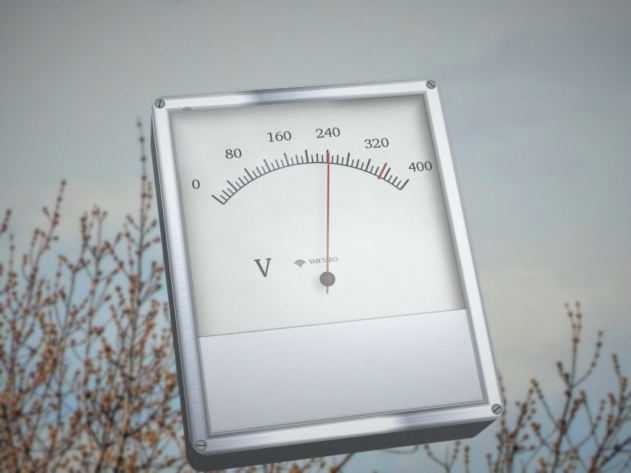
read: 240 V
